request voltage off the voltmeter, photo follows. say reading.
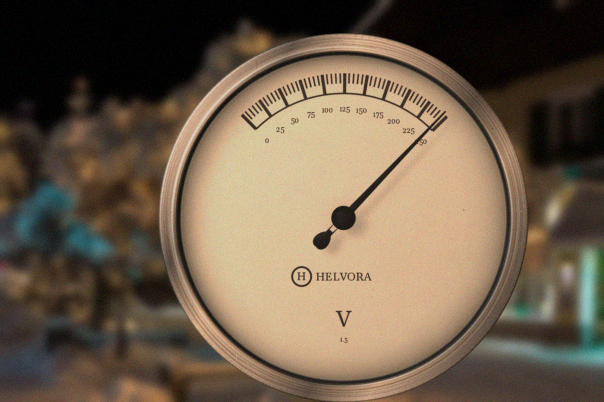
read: 245 V
